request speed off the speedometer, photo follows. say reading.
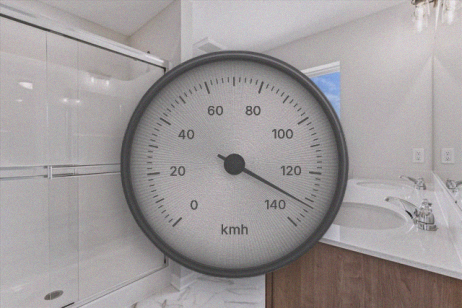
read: 132 km/h
